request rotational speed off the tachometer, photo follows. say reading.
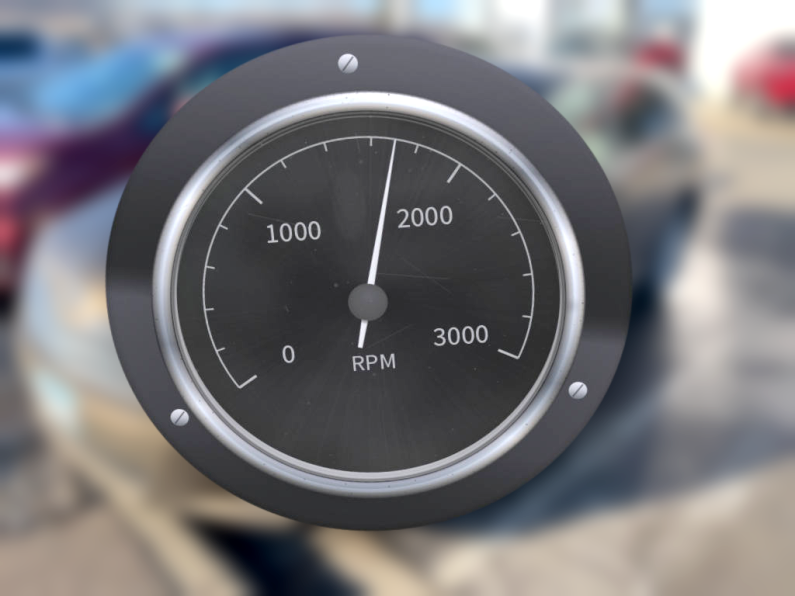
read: 1700 rpm
